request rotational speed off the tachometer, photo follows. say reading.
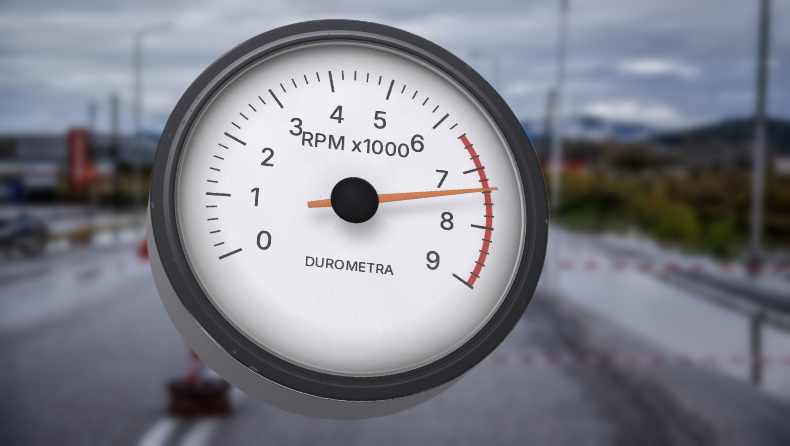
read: 7400 rpm
